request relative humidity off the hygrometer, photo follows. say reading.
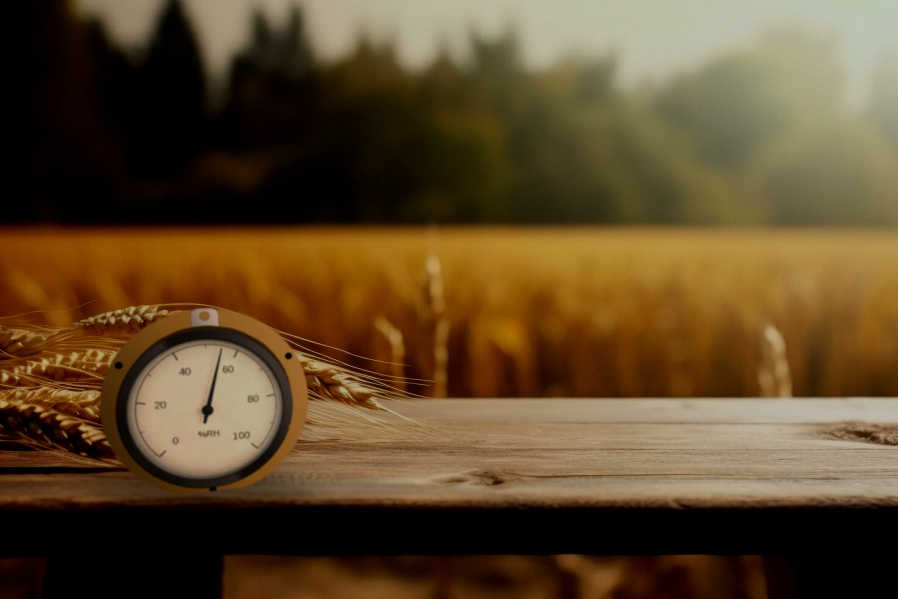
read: 55 %
